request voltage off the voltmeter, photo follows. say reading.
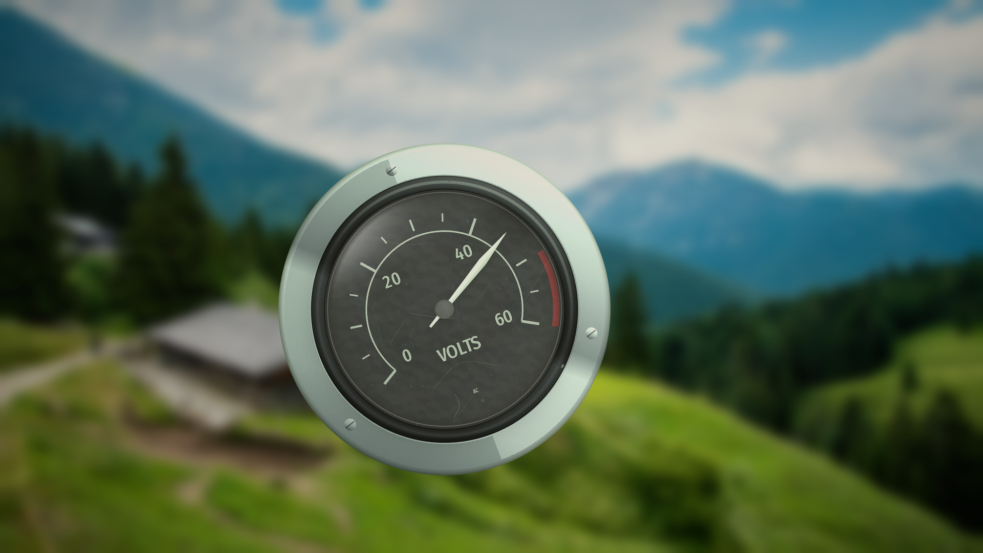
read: 45 V
